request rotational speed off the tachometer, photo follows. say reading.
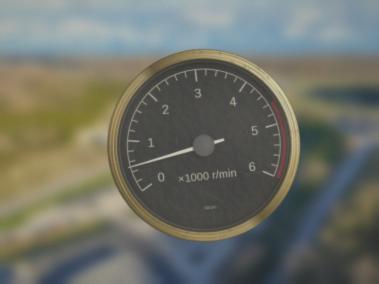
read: 500 rpm
